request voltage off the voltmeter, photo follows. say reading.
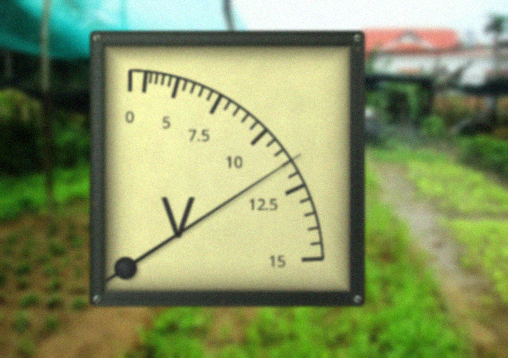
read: 11.5 V
